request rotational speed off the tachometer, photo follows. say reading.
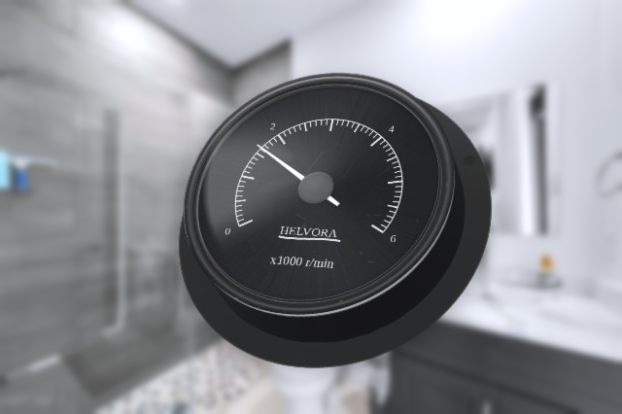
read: 1600 rpm
